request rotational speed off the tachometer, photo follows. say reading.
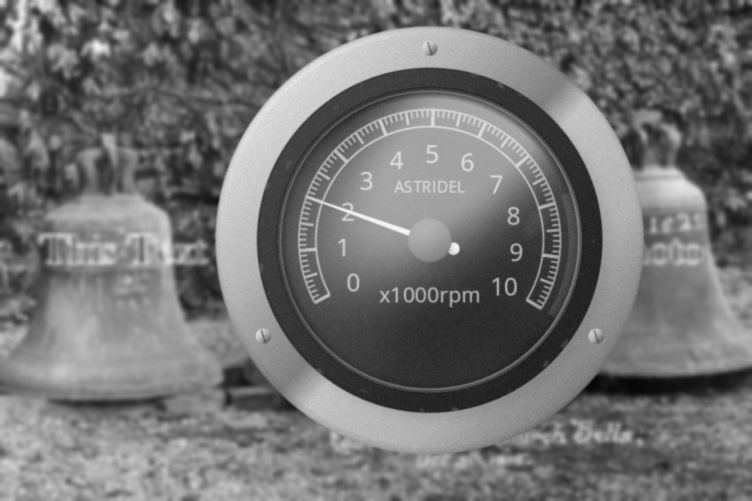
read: 2000 rpm
